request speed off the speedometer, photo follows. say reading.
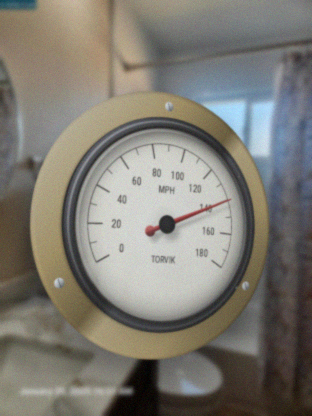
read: 140 mph
